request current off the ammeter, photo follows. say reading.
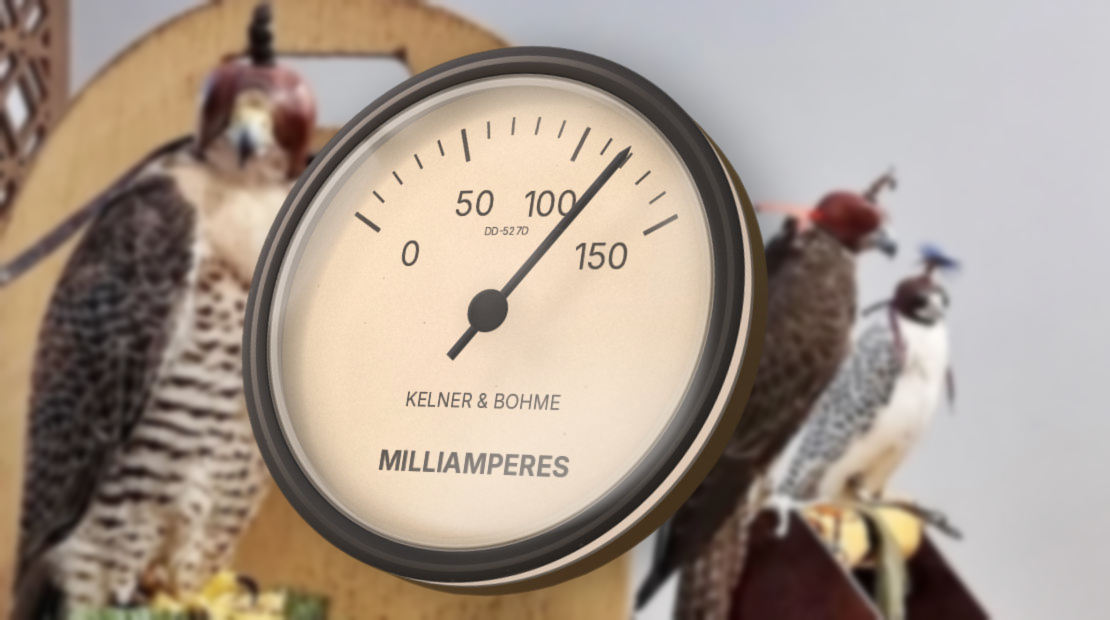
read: 120 mA
